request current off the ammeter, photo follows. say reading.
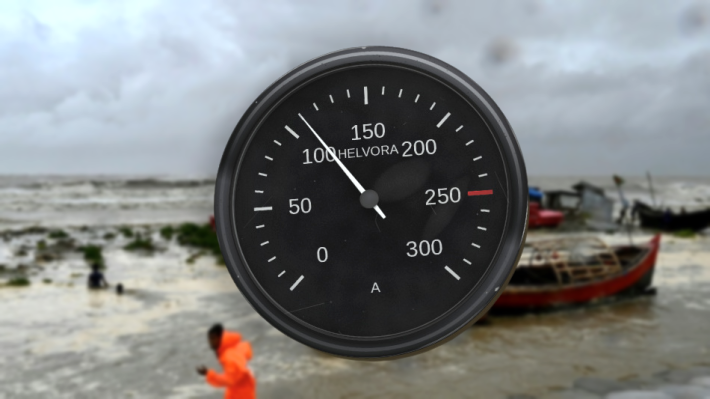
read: 110 A
